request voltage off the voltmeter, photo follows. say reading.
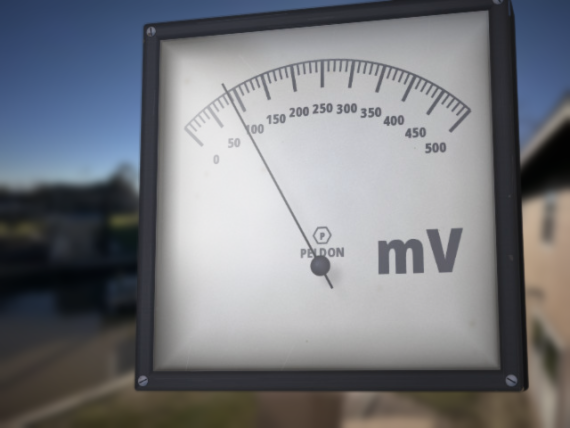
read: 90 mV
